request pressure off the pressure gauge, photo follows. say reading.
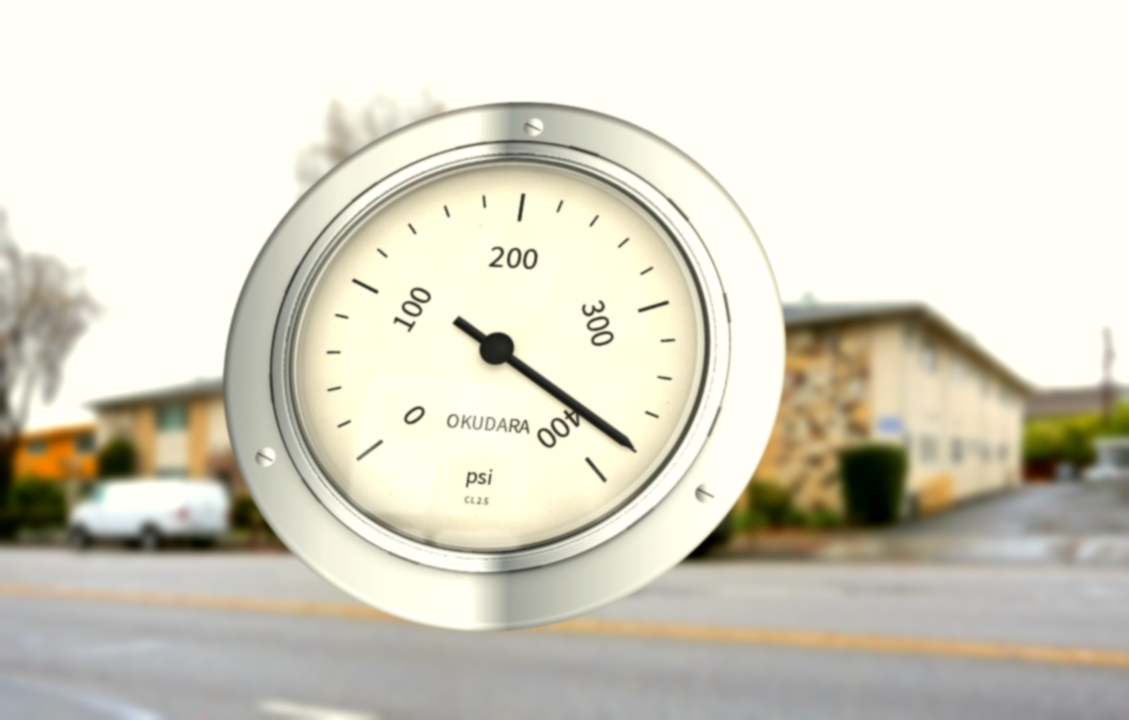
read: 380 psi
